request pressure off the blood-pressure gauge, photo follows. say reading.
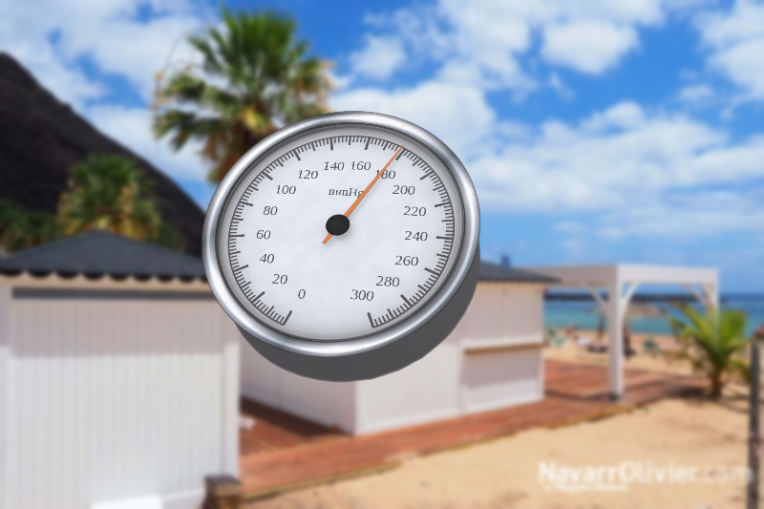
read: 180 mmHg
